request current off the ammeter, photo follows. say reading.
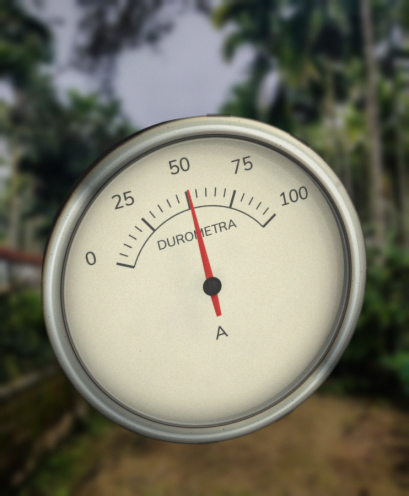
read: 50 A
